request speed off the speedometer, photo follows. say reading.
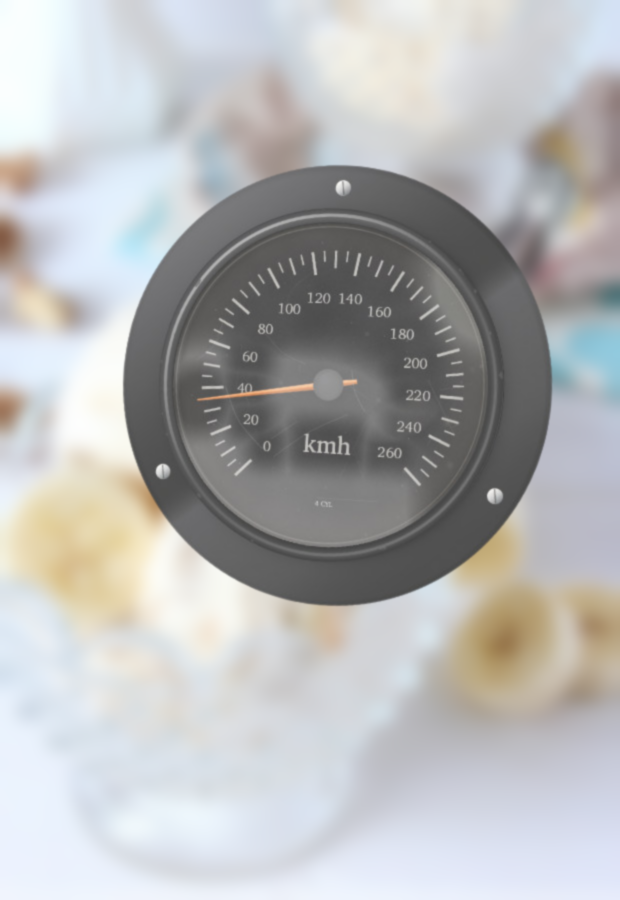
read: 35 km/h
